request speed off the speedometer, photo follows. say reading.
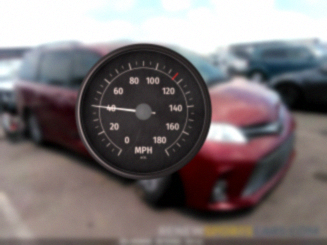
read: 40 mph
